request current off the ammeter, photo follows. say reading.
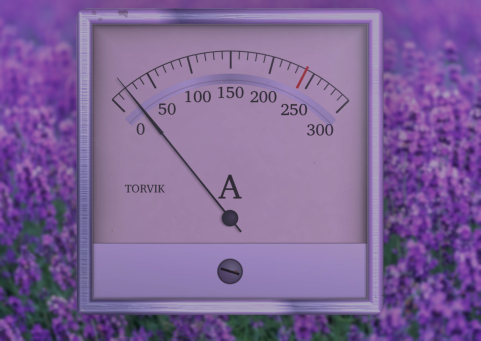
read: 20 A
